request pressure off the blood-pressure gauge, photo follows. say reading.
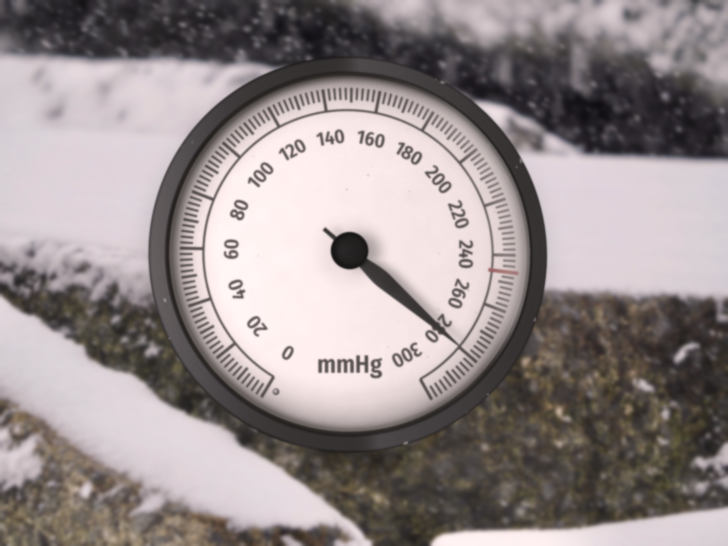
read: 280 mmHg
